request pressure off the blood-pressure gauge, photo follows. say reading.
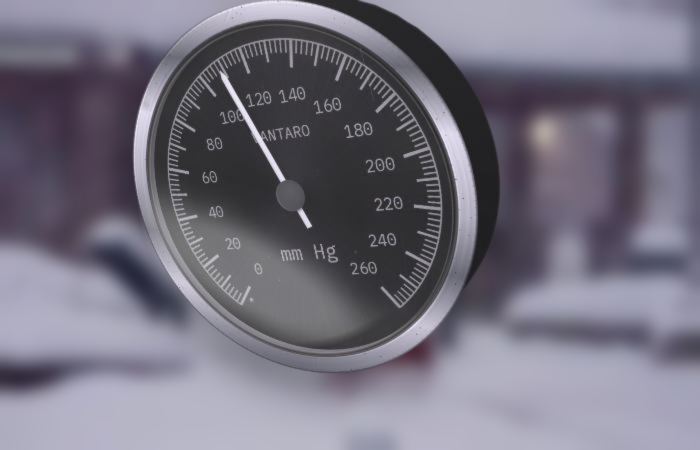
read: 110 mmHg
